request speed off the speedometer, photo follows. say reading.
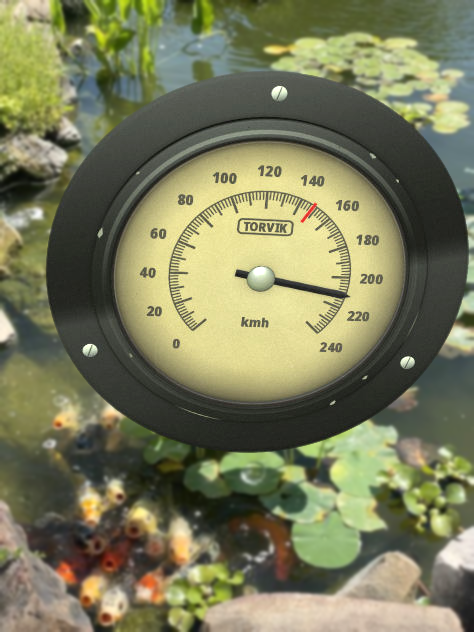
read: 210 km/h
